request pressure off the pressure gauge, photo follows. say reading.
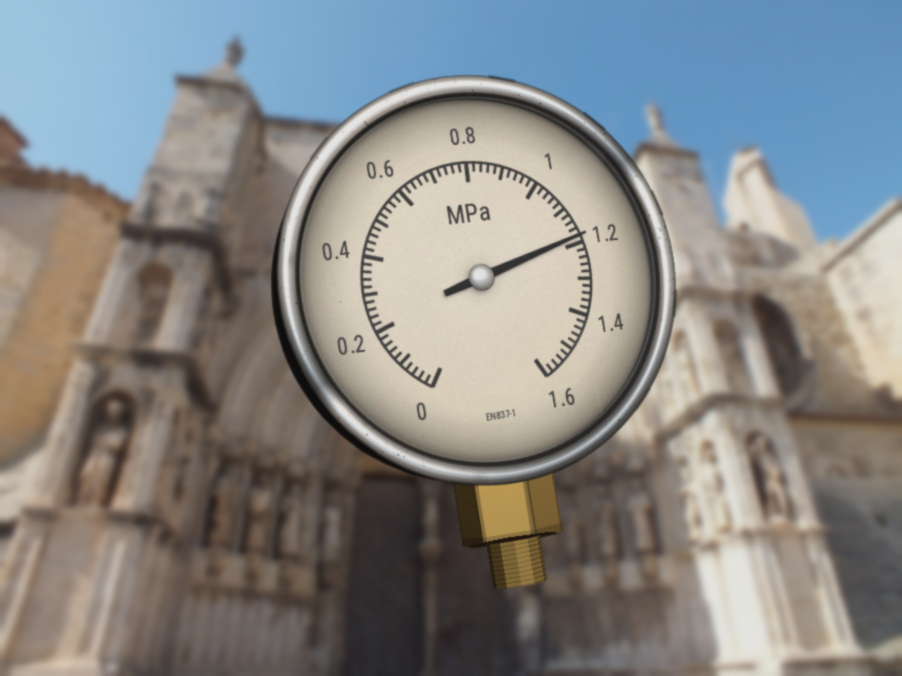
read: 1.18 MPa
